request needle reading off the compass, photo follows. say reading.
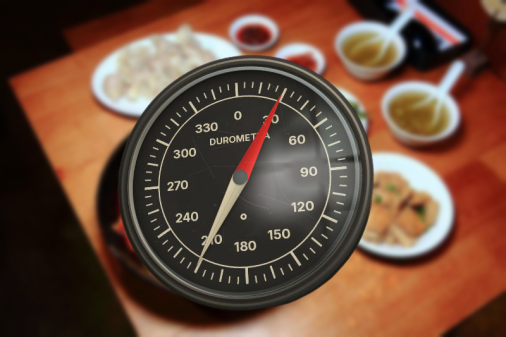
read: 30 °
